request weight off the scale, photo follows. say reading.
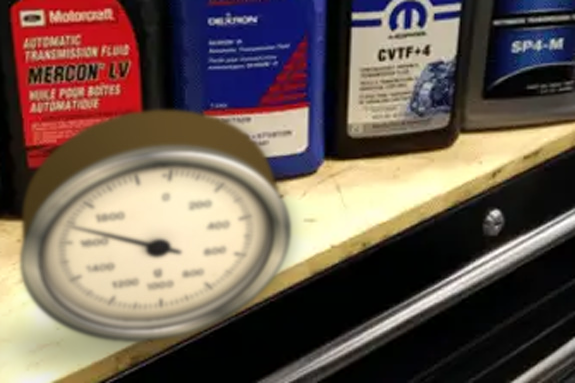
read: 1700 g
